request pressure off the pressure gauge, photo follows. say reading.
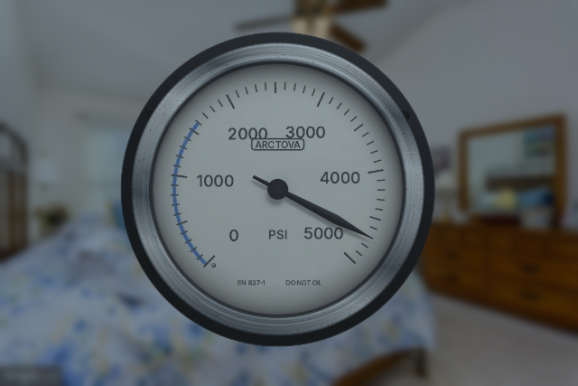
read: 4700 psi
